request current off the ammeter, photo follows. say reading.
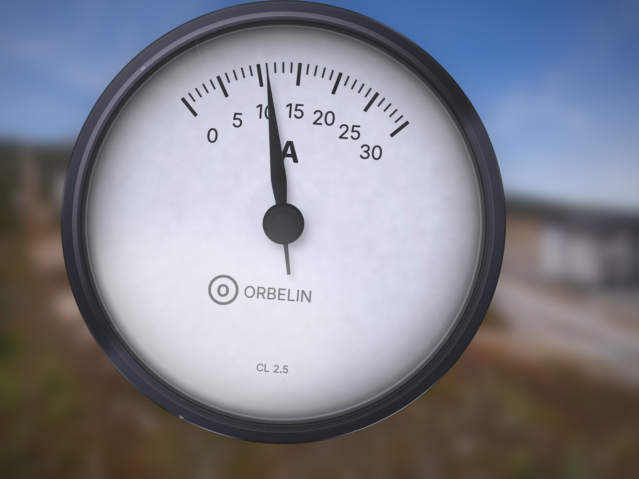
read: 11 A
